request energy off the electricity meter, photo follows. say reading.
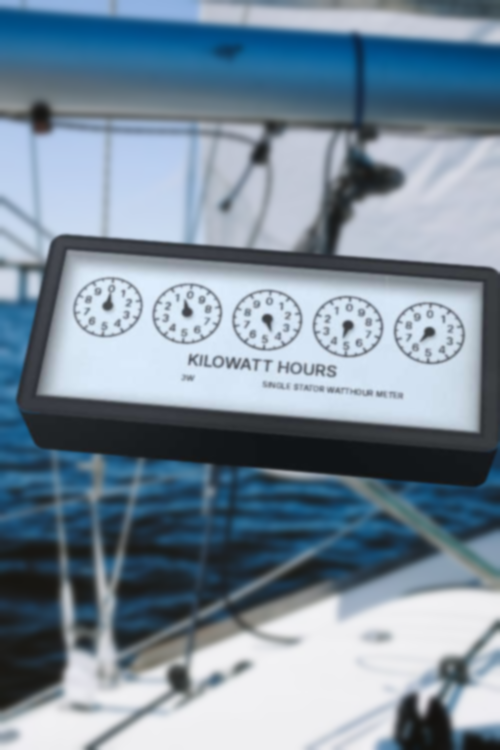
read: 446 kWh
